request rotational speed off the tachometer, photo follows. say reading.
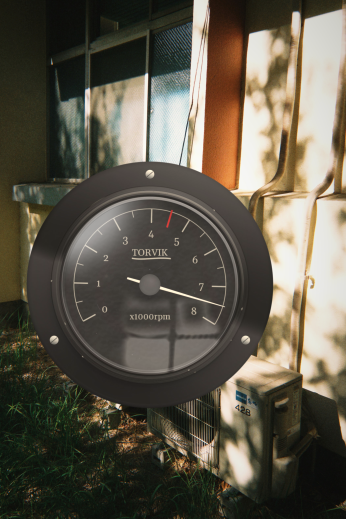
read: 7500 rpm
